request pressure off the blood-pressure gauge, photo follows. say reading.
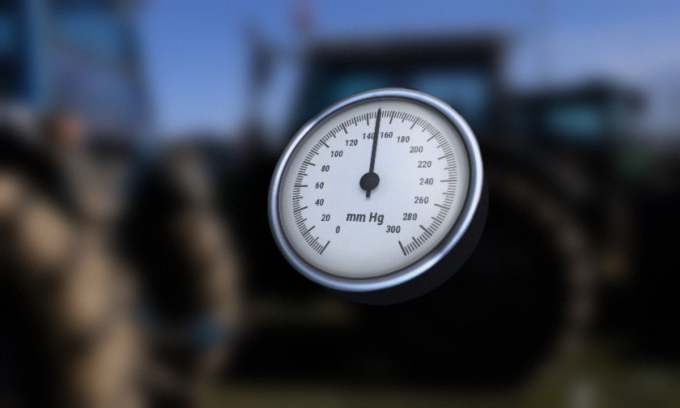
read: 150 mmHg
